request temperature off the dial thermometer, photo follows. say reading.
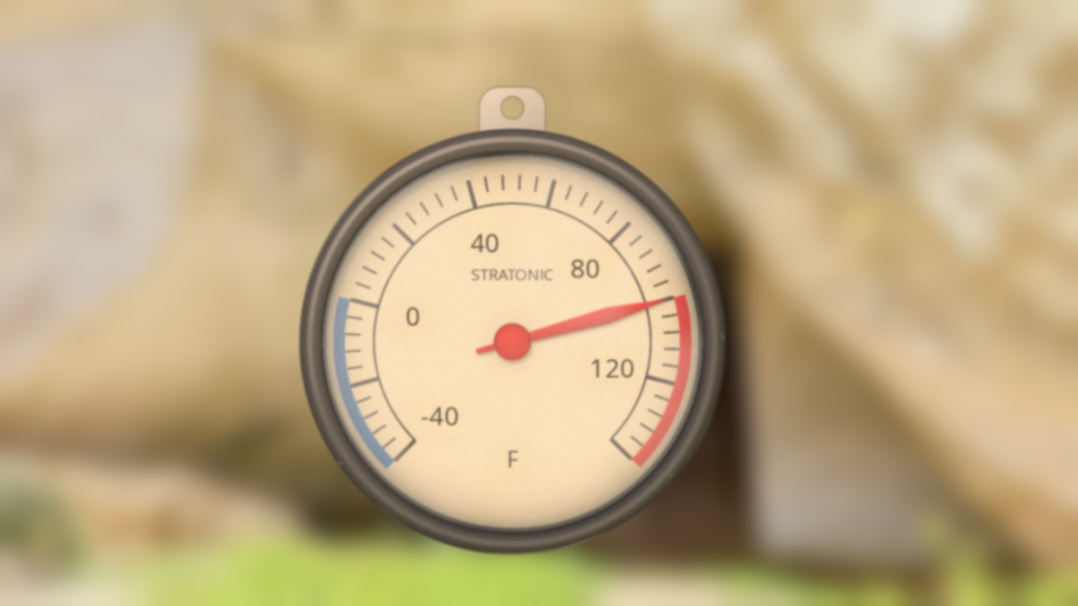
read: 100 °F
